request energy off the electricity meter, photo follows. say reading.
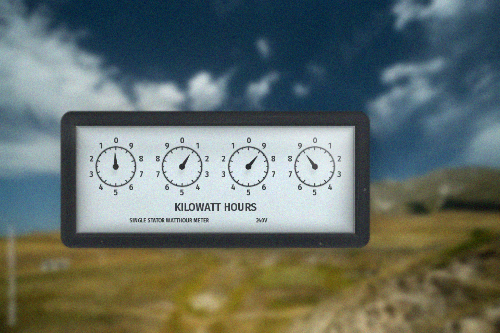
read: 89 kWh
